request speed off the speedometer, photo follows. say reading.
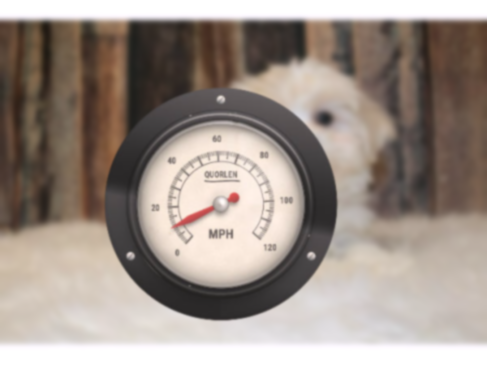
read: 10 mph
